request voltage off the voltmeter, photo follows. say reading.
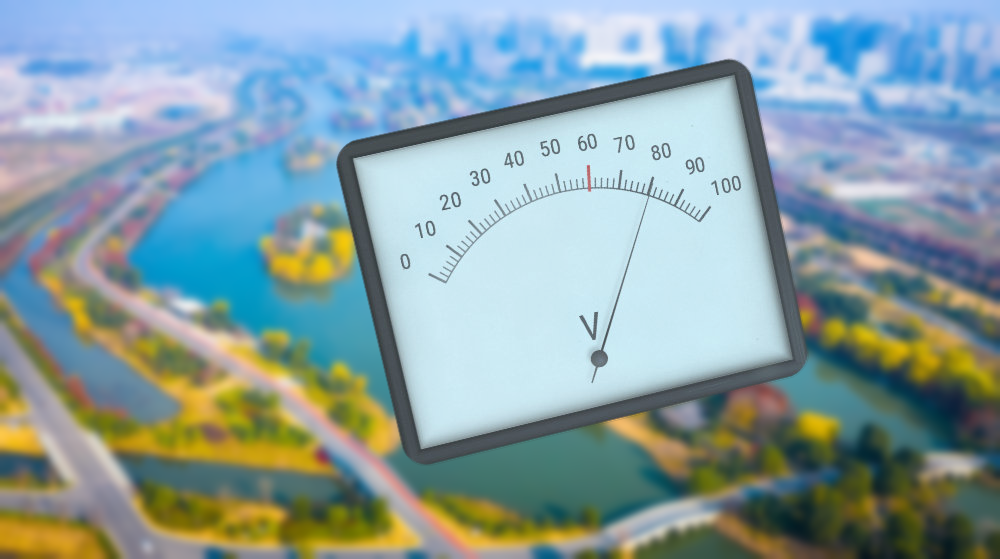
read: 80 V
